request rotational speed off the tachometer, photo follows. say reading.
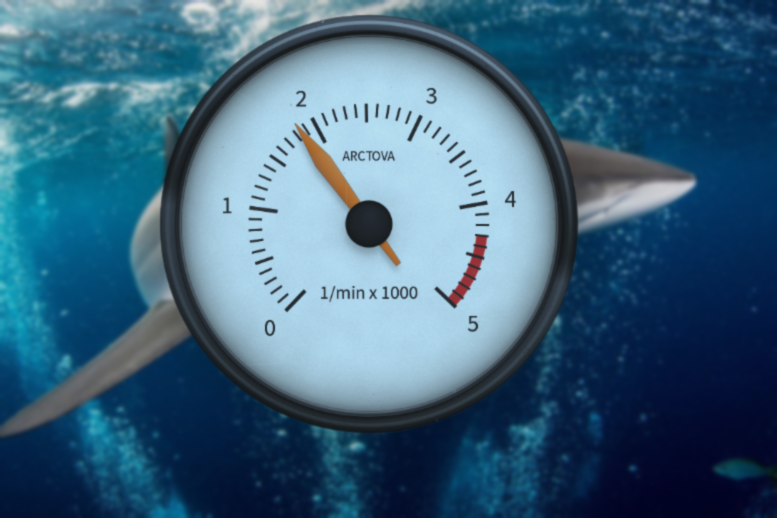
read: 1850 rpm
